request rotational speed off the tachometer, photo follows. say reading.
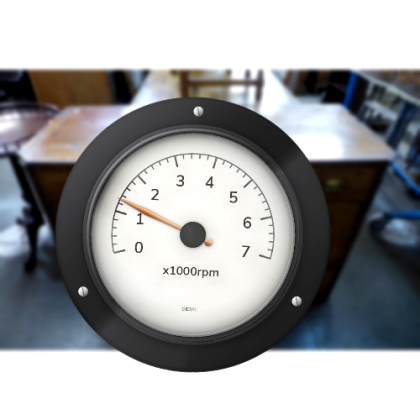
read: 1300 rpm
